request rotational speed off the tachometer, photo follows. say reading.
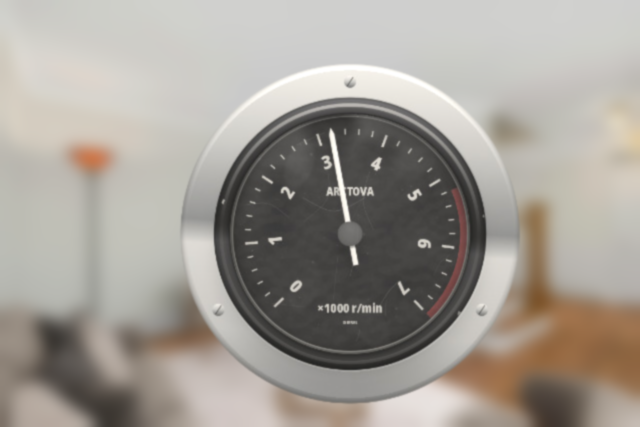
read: 3200 rpm
